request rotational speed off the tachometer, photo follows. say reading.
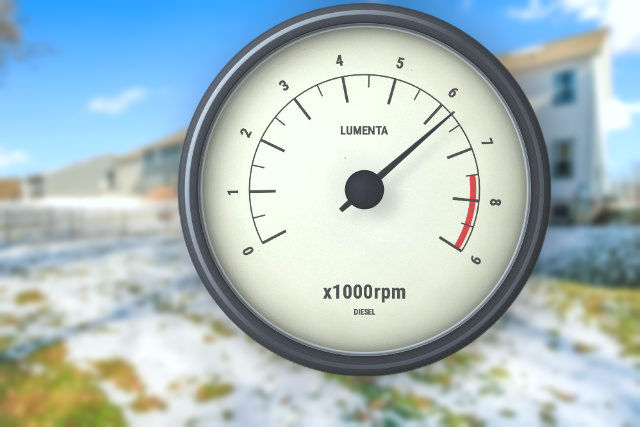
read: 6250 rpm
